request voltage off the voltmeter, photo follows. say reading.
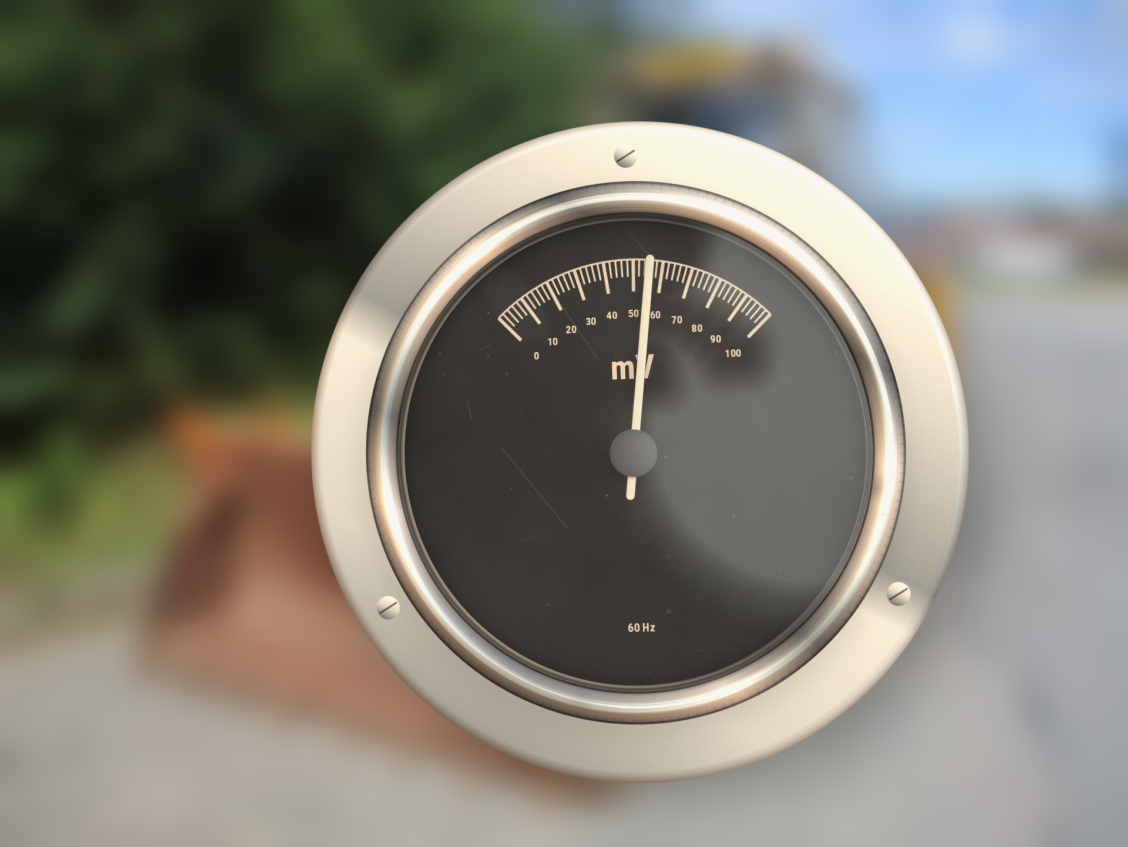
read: 56 mV
